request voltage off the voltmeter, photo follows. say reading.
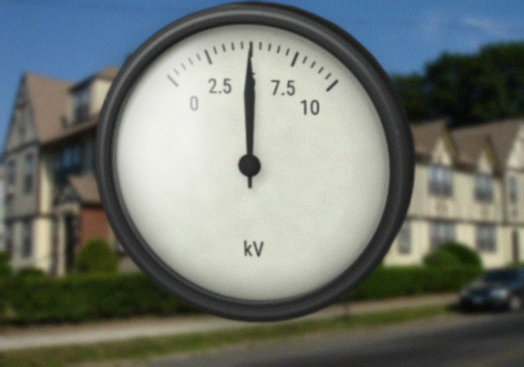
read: 5 kV
